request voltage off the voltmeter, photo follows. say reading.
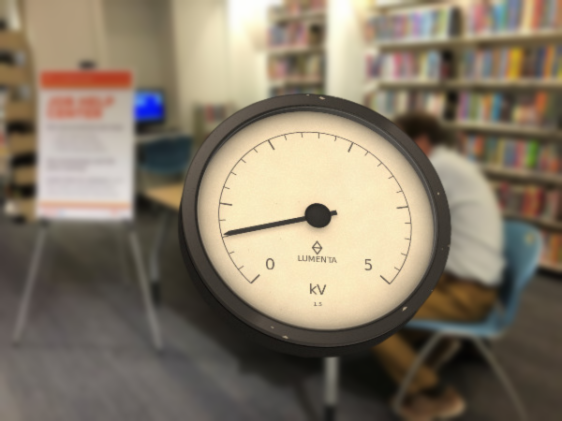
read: 0.6 kV
